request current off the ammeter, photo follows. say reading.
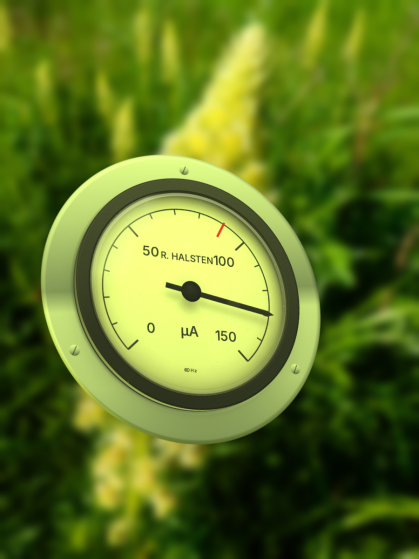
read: 130 µA
